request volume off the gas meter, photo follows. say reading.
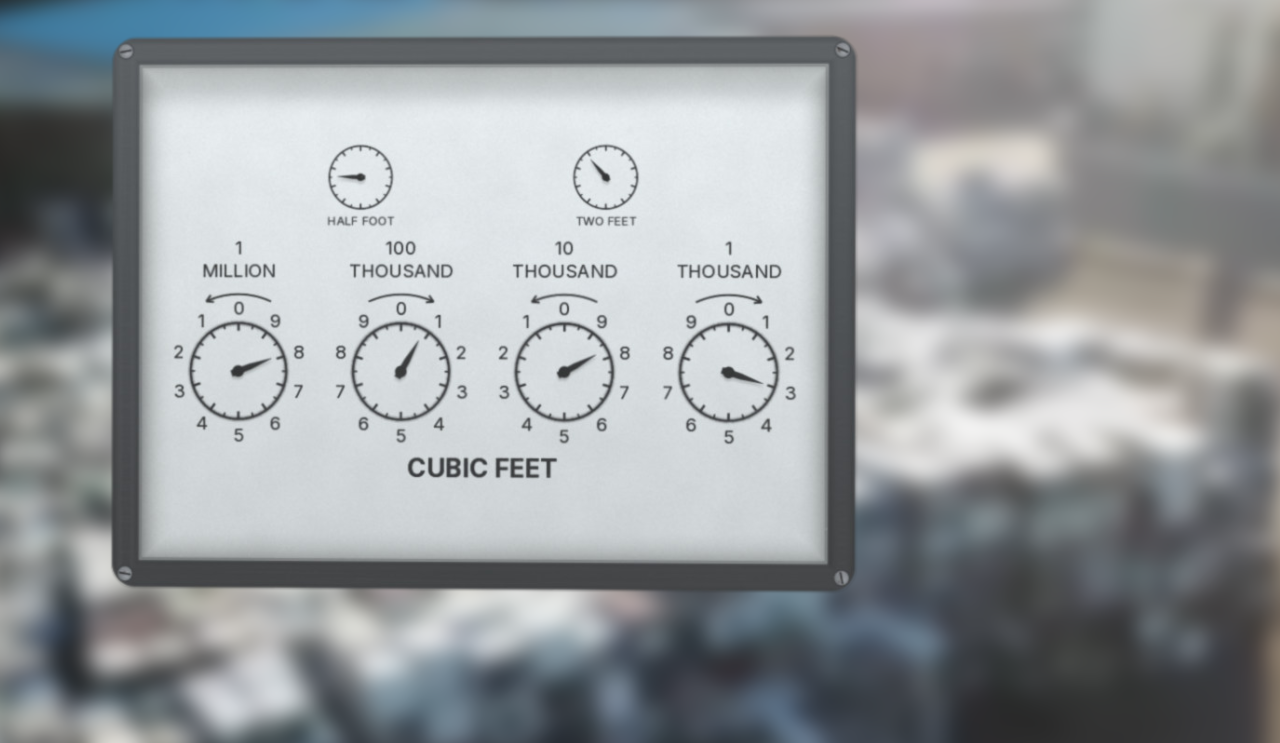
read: 808300 ft³
